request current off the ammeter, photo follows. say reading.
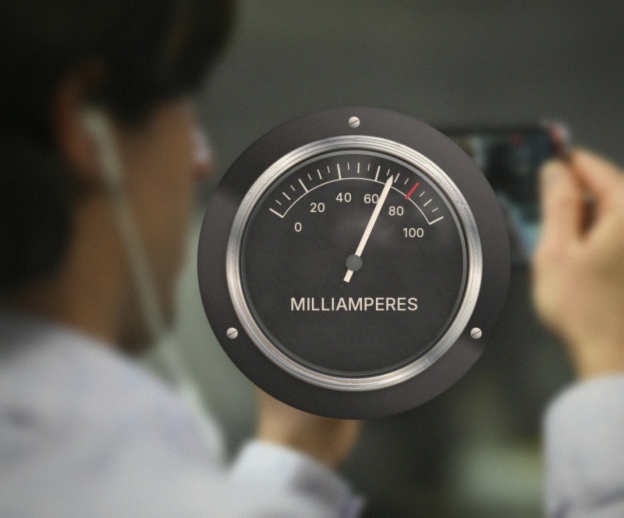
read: 67.5 mA
